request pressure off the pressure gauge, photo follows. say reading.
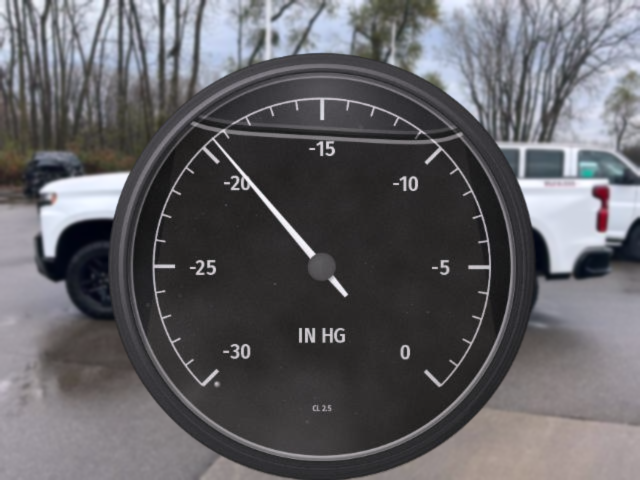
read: -19.5 inHg
